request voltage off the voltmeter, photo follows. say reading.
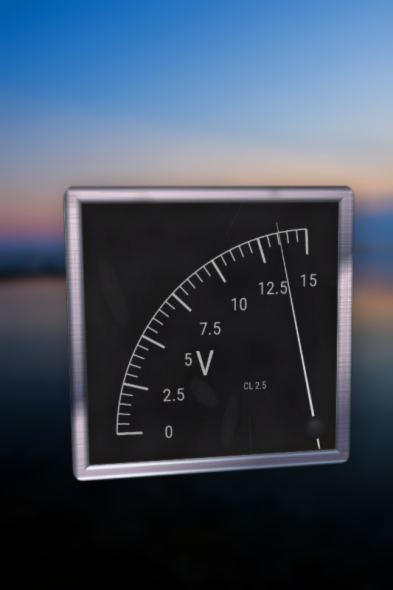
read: 13.5 V
